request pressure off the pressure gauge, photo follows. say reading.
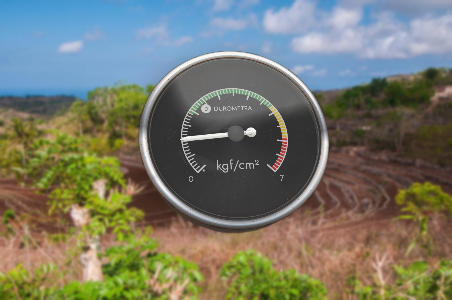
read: 1 kg/cm²
